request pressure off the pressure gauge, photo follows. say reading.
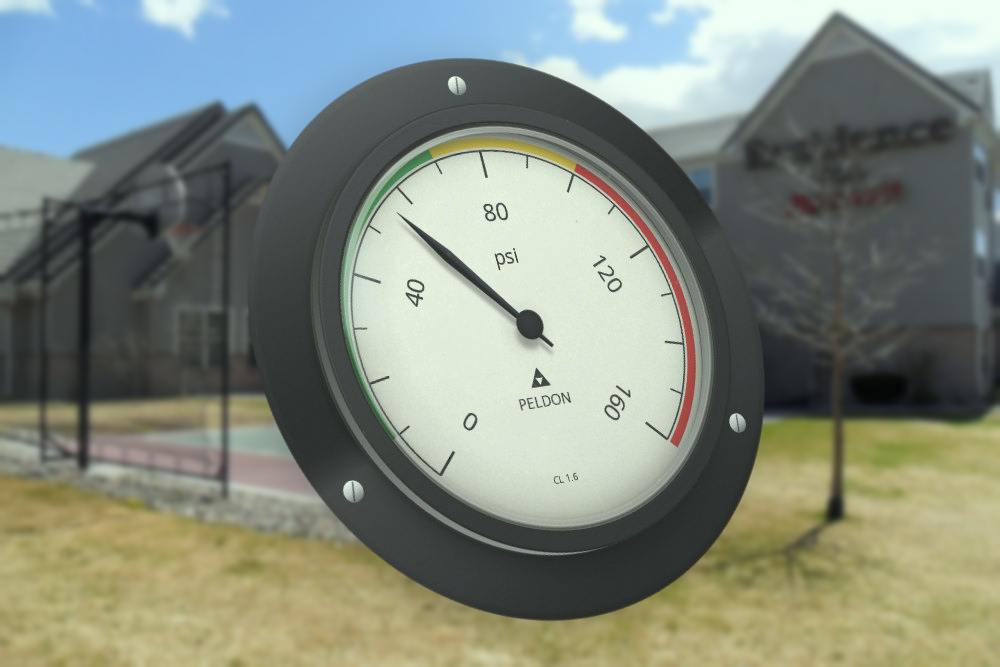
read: 55 psi
